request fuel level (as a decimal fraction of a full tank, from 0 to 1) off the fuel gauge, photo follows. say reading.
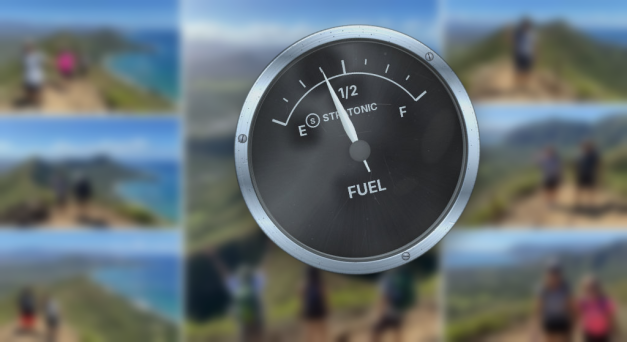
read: 0.375
